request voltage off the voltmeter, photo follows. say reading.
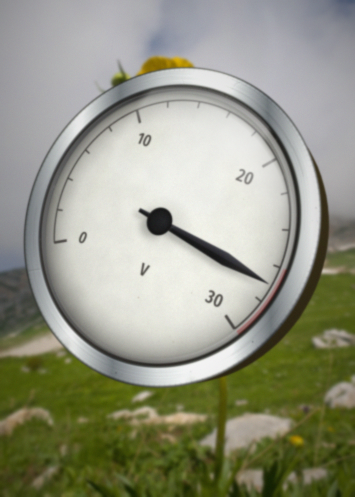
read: 27 V
